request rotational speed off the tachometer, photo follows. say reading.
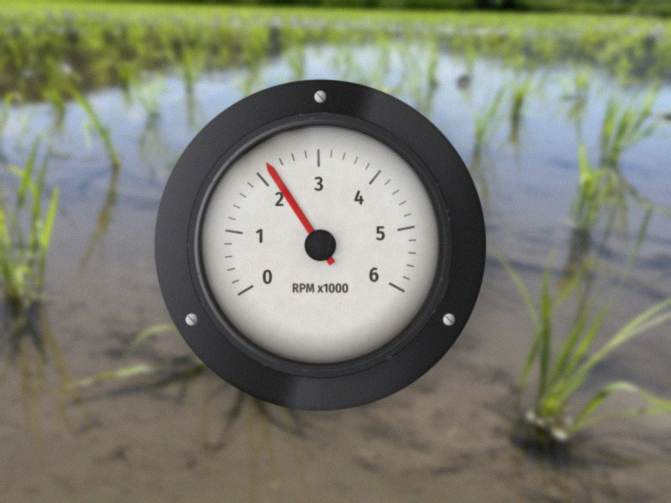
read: 2200 rpm
